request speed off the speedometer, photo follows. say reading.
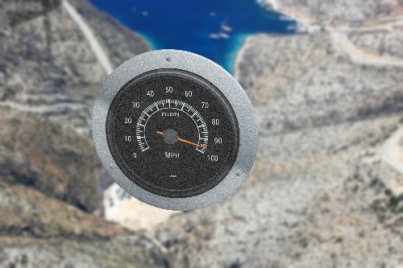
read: 95 mph
